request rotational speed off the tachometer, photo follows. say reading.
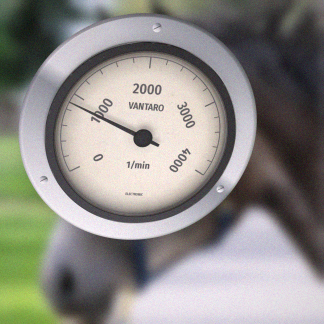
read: 900 rpm
